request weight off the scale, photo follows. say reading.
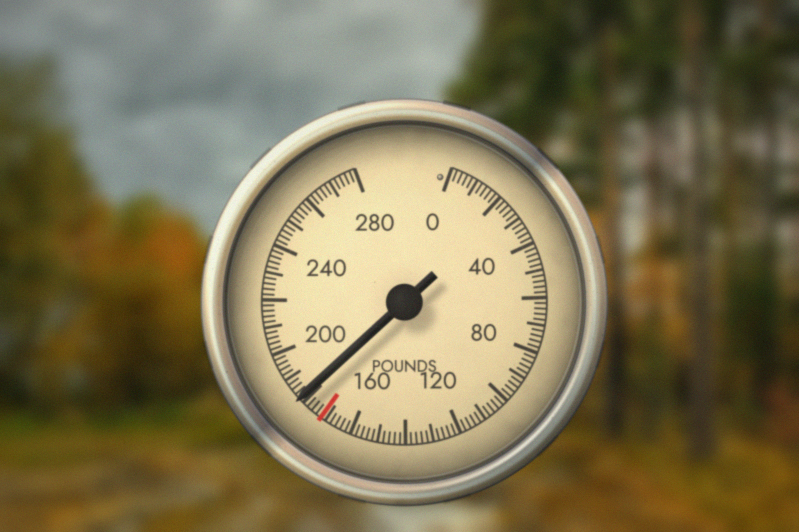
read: 182 lb
